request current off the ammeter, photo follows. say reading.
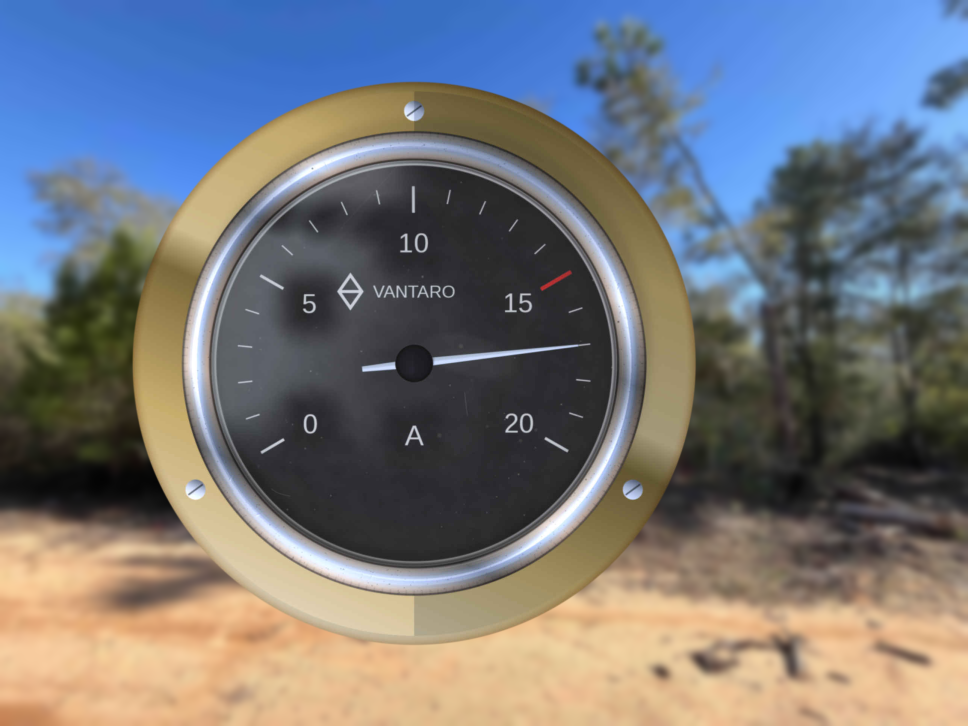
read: 17 A
